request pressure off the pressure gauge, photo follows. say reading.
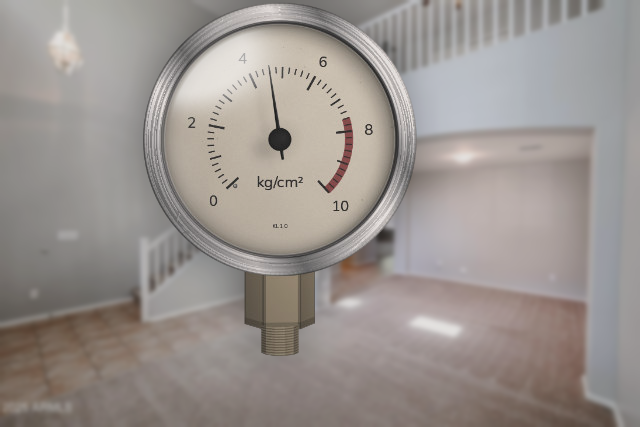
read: 4.6 kg/cm²
